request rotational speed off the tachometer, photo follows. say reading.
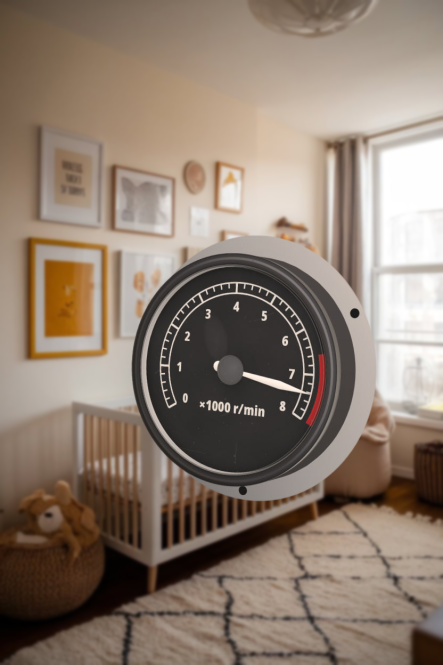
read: 7400 rpm
